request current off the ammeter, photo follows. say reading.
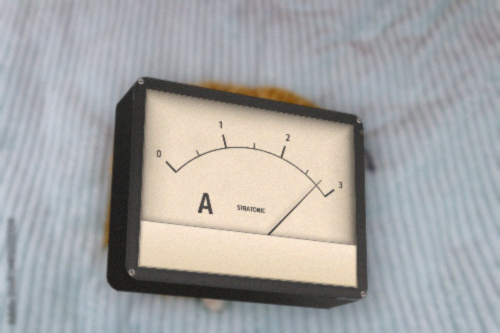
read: 2.75 A
